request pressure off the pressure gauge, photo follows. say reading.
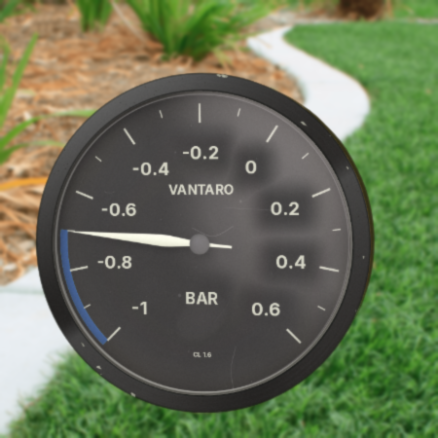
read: -0.7 bar
